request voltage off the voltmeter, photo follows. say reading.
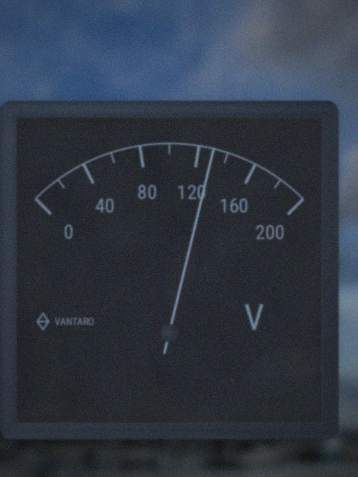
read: 130 V
